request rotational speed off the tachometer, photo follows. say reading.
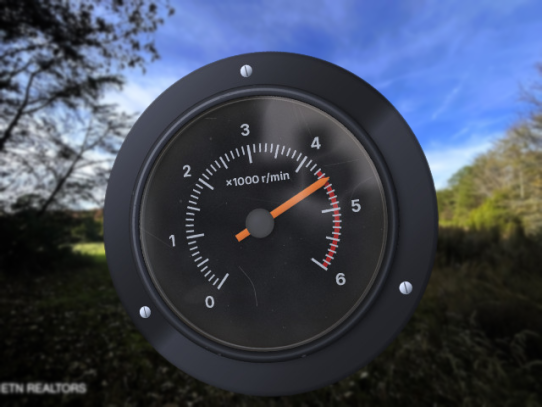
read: 4500 rpm
